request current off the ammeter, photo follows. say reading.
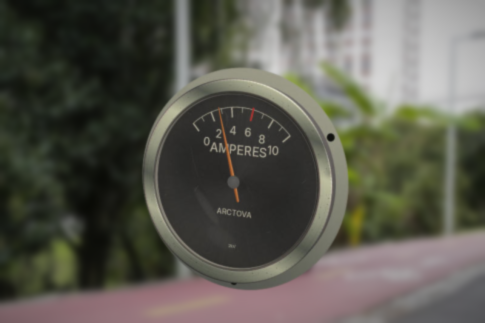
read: 3 A
